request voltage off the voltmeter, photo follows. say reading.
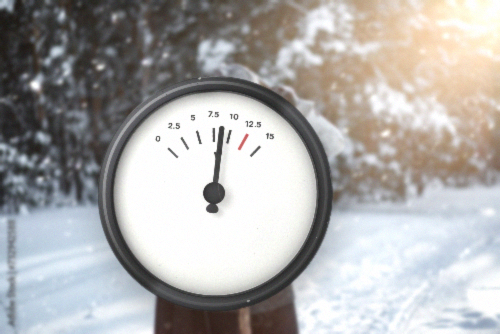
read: 8.75 V
